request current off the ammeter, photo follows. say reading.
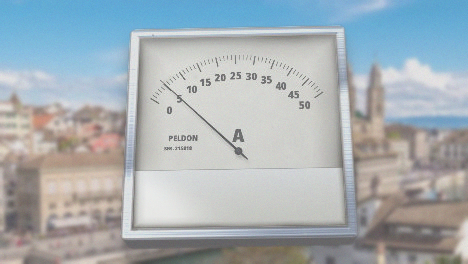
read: 5 A
